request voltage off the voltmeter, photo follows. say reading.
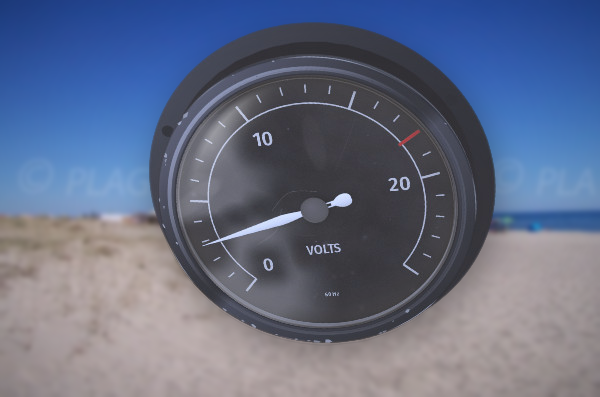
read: 3 V
